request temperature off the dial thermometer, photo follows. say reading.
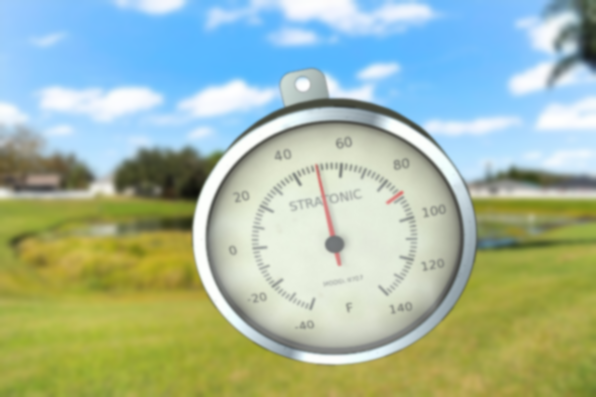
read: 50 °F
